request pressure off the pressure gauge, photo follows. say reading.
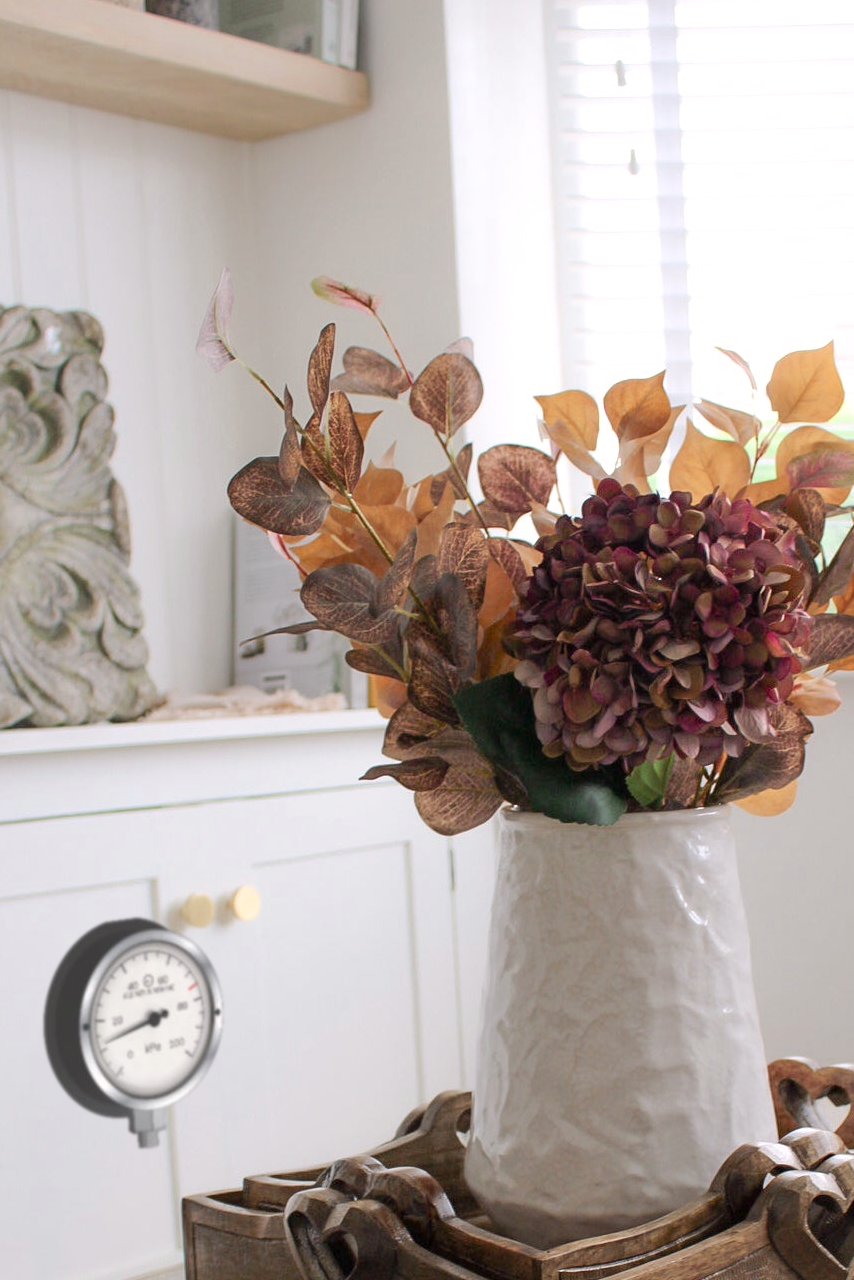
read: 12.5 kPa
